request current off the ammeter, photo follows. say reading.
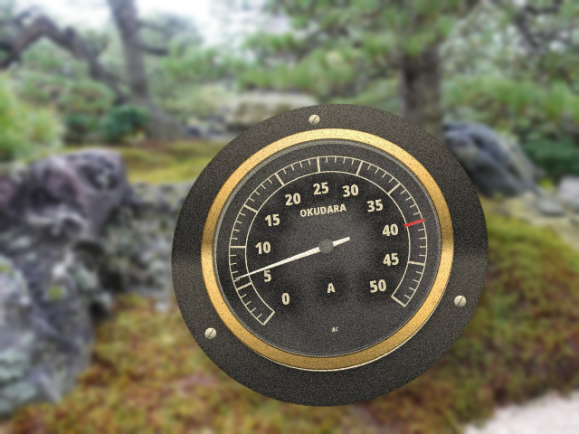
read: 6 A
